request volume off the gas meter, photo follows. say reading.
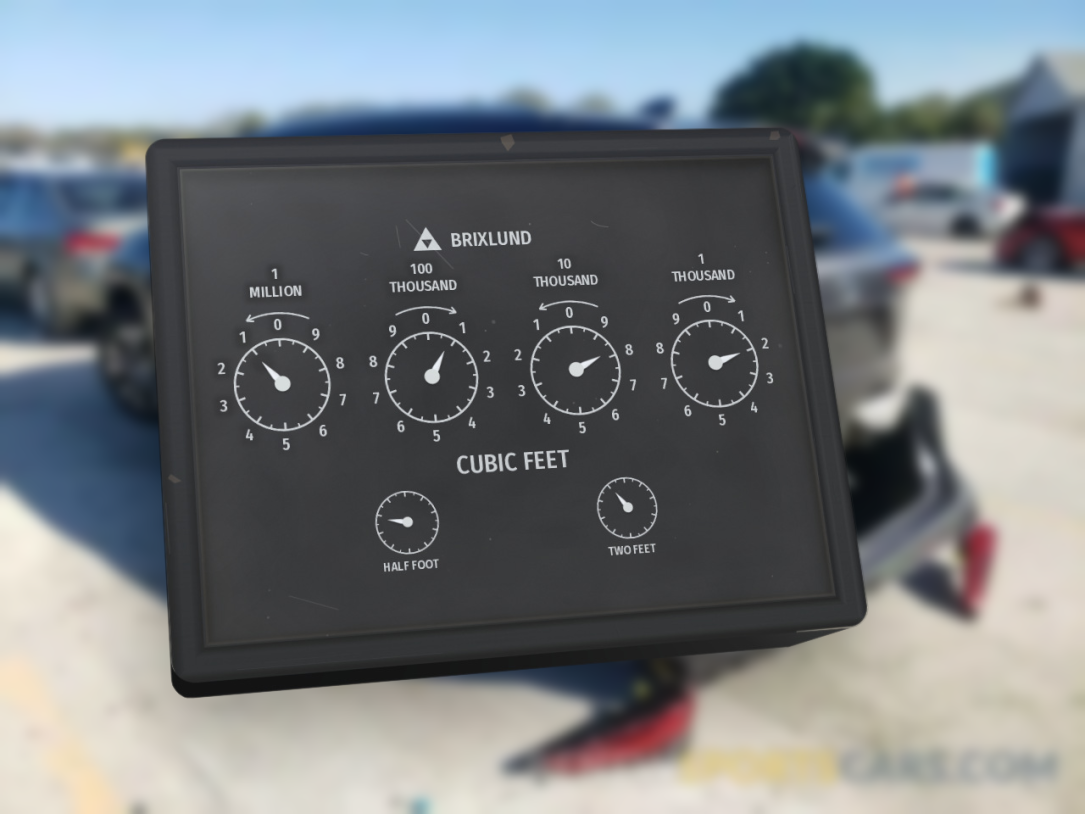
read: 108200 ft³
